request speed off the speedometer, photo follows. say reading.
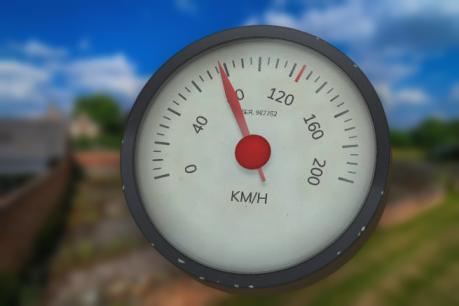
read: 77.5 km/h
